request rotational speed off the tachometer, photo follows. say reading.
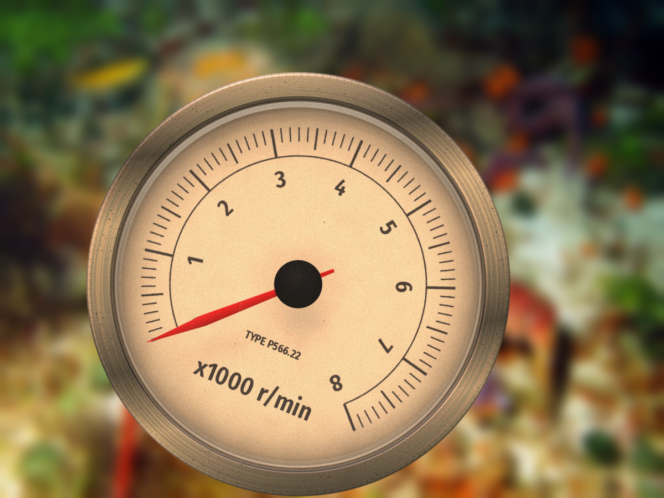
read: 0 rpm
